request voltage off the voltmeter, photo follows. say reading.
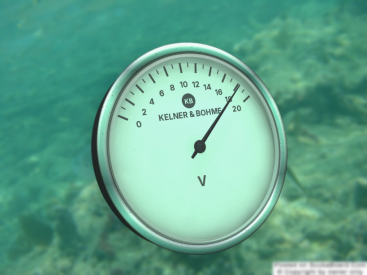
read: 18 V
